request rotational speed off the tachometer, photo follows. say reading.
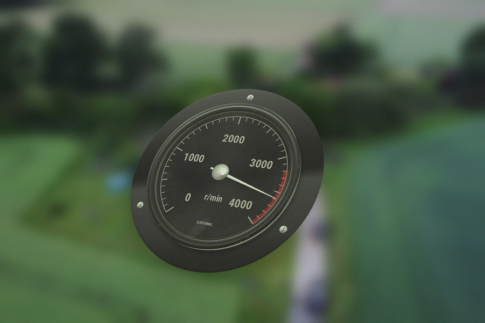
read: 3600 rpm
